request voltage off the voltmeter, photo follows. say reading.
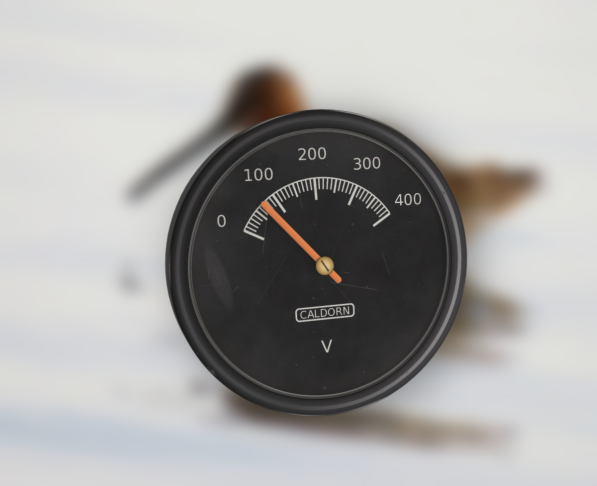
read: 70 V
